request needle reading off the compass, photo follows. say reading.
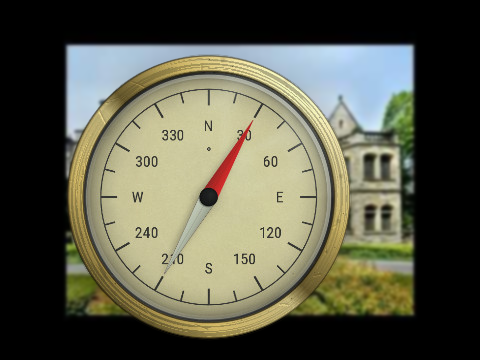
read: 30 °
